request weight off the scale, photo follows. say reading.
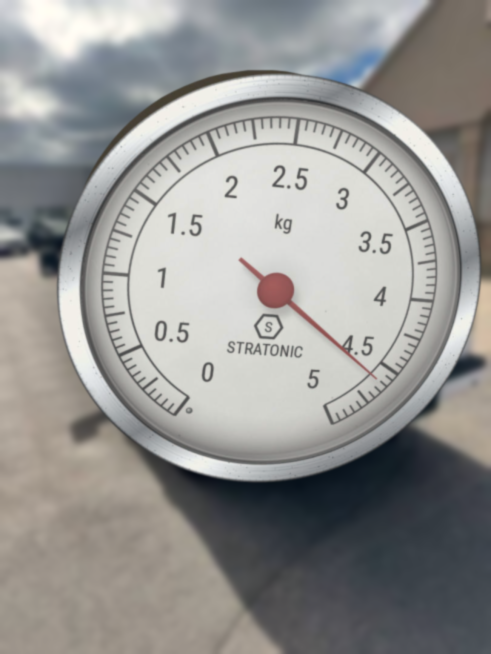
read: 4.6 kg
